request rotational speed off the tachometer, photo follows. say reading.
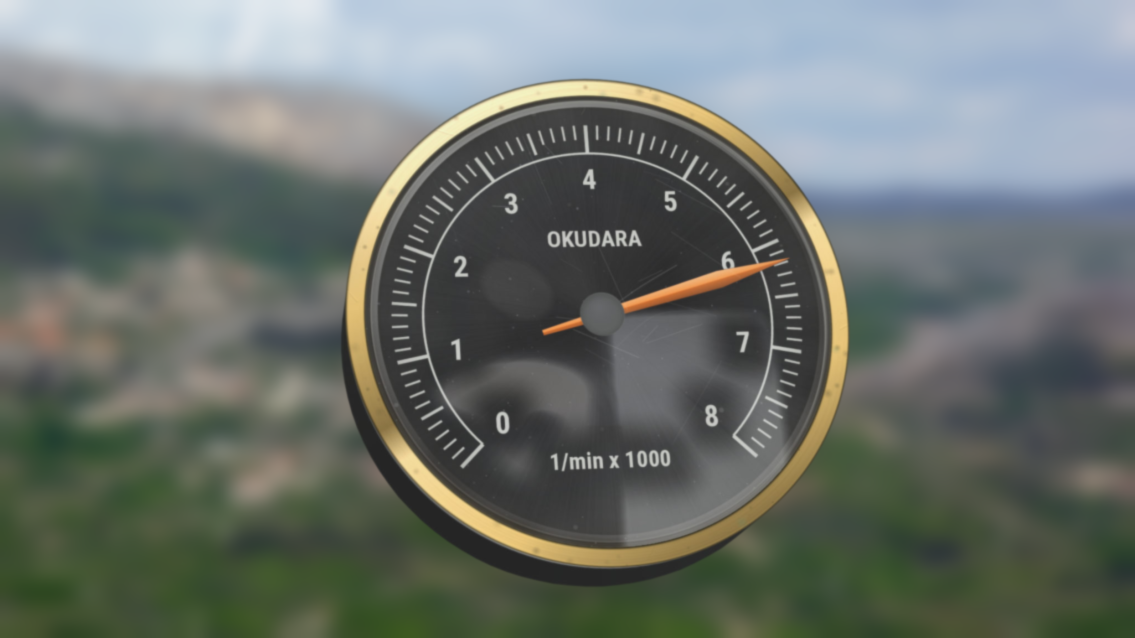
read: 6200 rpm
